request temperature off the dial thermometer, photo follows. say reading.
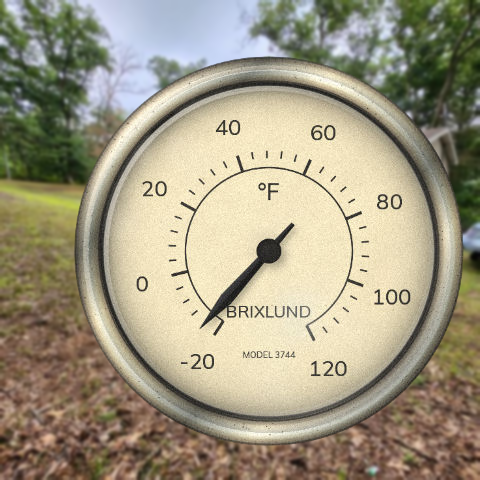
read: -16 °F
